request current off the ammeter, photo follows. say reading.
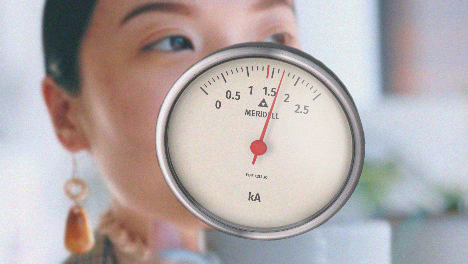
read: 1.7 kA
